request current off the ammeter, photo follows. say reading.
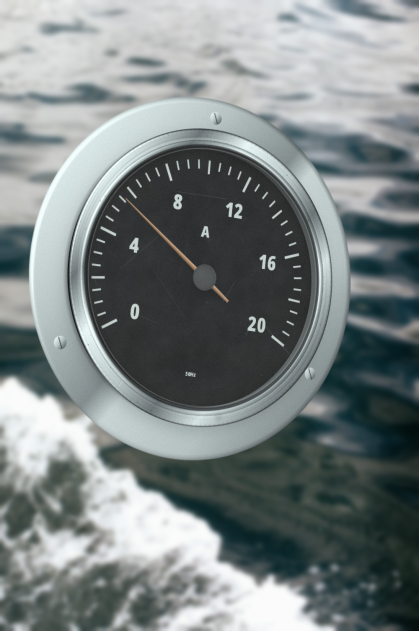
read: 5.5 A
